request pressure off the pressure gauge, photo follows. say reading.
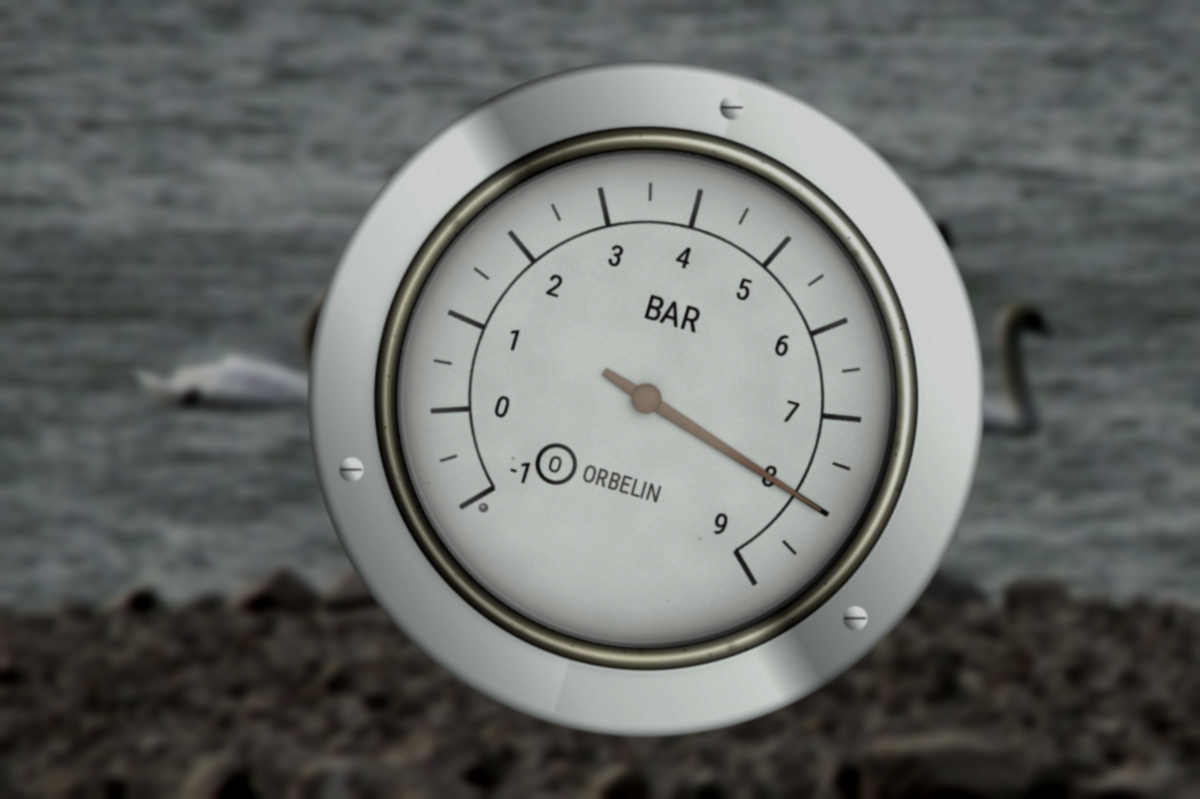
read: 8 bar
